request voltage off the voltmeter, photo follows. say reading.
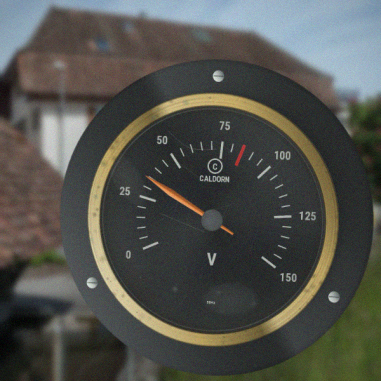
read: 35 V
